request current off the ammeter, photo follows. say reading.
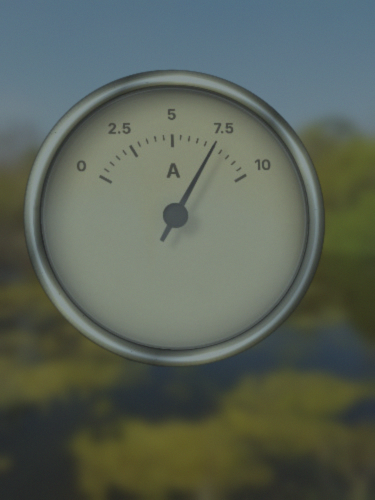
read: 7.5 A
